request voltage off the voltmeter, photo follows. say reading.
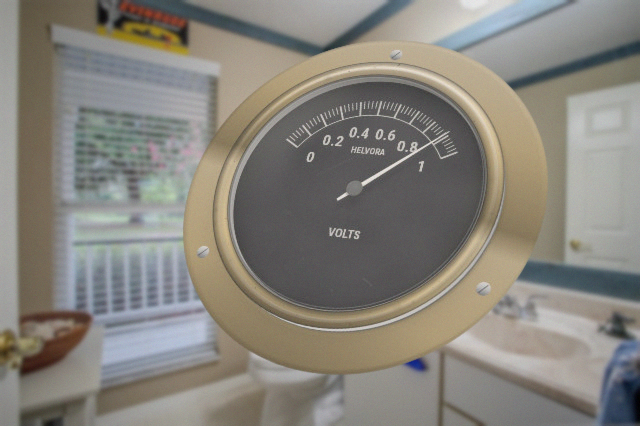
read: 0.9 V
